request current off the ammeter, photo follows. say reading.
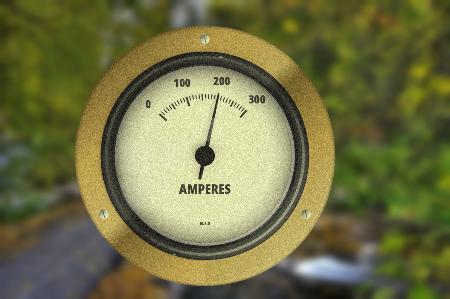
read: 200 A
